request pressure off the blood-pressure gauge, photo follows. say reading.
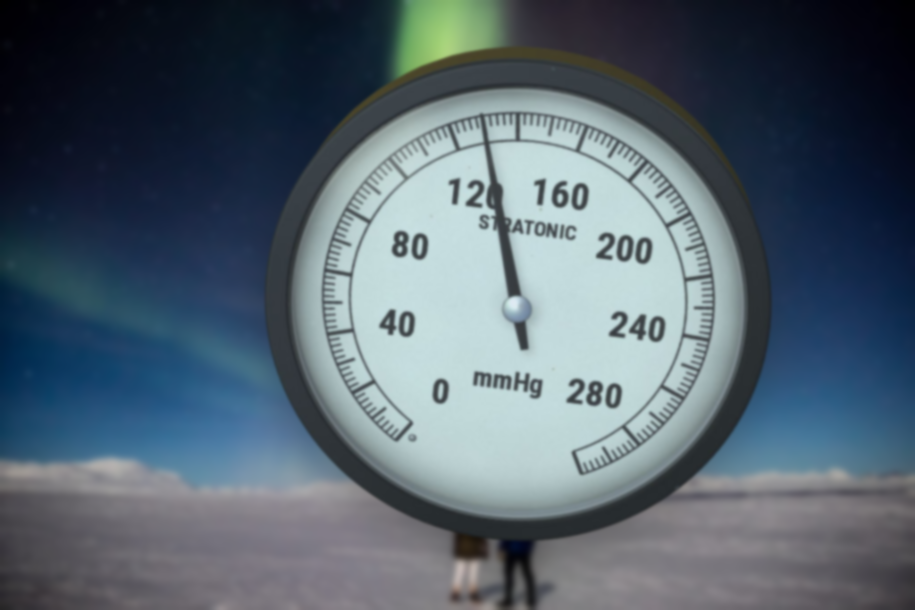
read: 130 mmHg
